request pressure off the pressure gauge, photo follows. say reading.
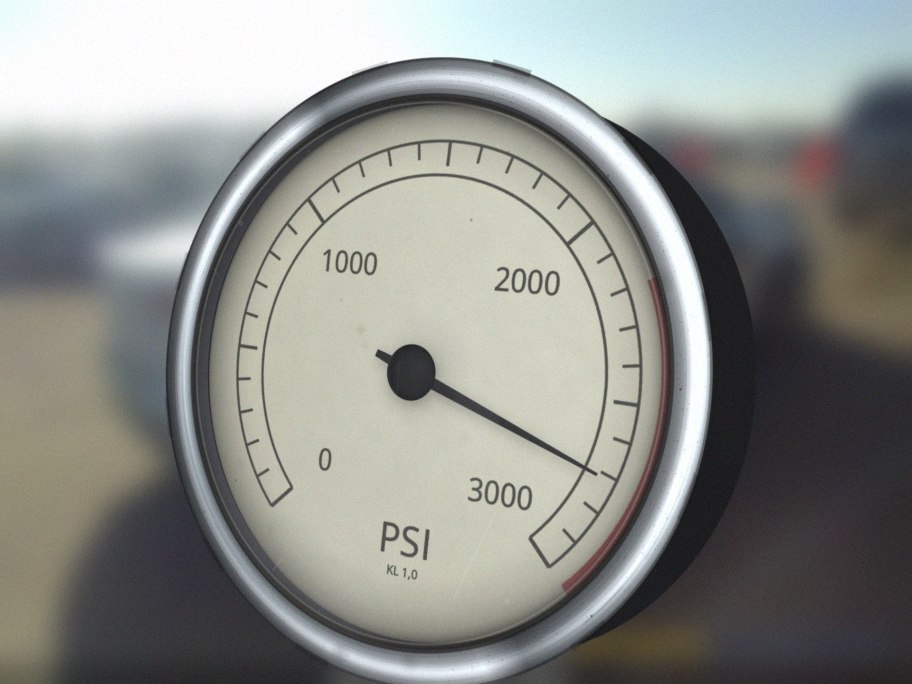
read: 2700 psi
